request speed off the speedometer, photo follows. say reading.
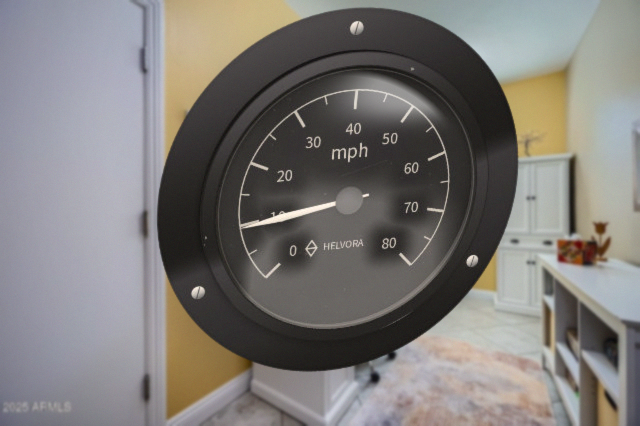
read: 10 mph
